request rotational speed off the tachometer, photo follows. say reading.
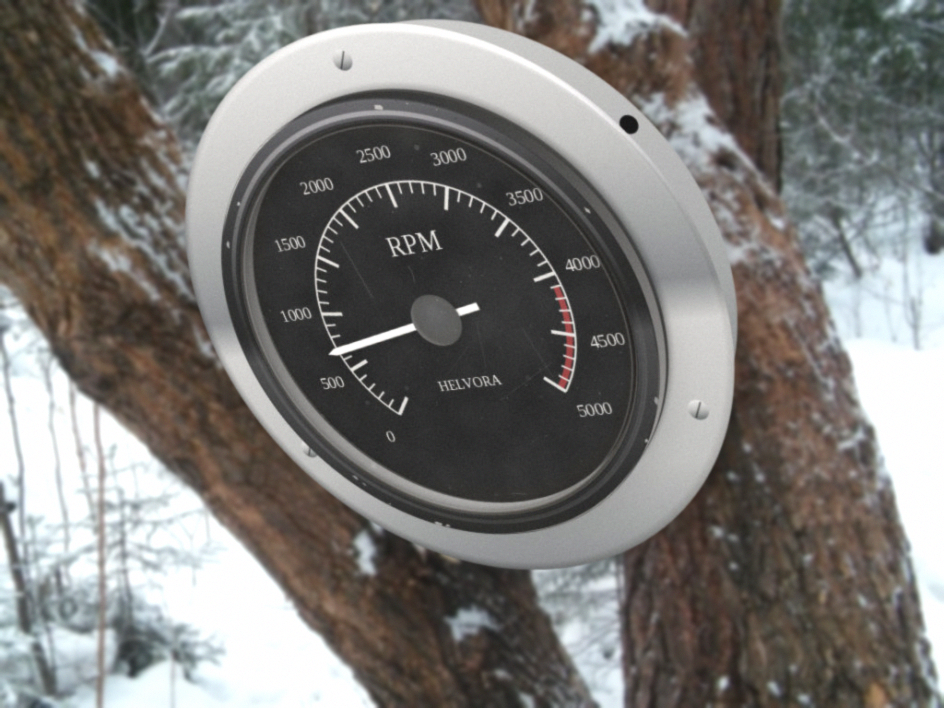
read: 700 rpm
